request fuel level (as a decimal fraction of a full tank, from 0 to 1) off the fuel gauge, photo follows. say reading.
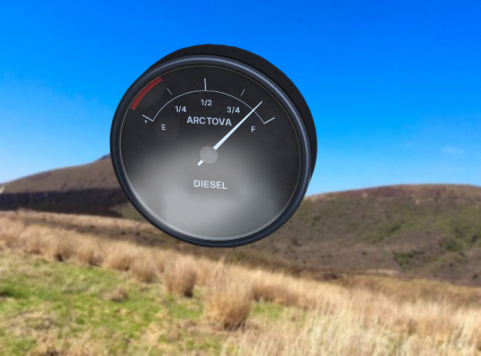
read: 0.875
